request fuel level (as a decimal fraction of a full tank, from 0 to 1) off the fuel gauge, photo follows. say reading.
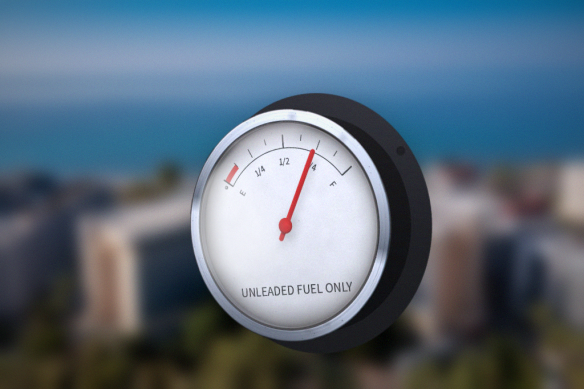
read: 0.75
